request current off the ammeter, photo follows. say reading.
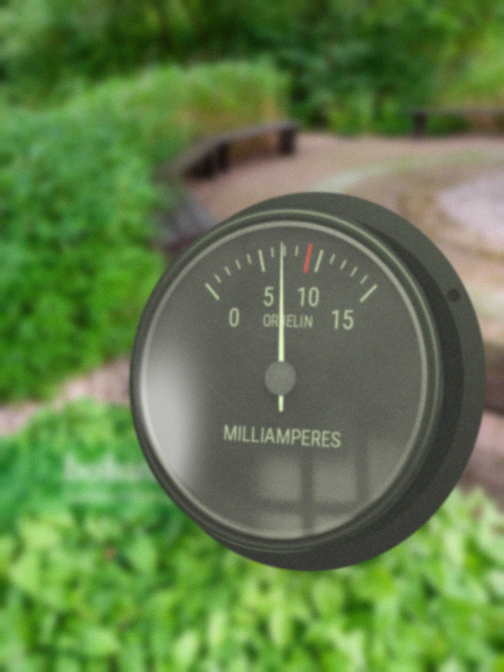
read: 7 mA
